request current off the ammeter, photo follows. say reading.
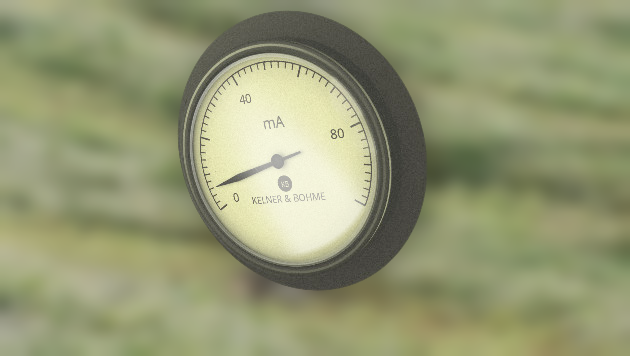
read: 6 mA
